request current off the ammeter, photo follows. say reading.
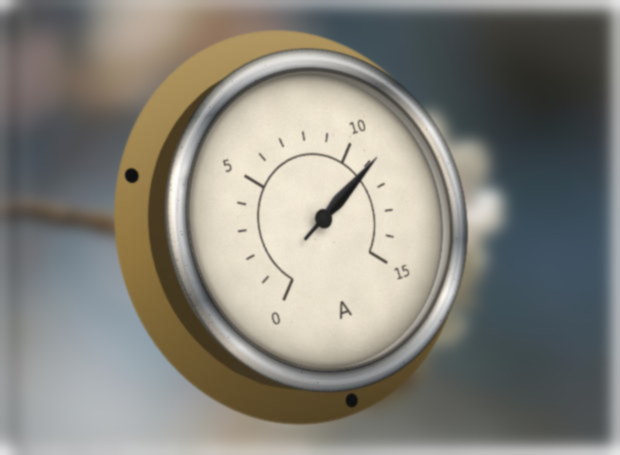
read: 11 A
